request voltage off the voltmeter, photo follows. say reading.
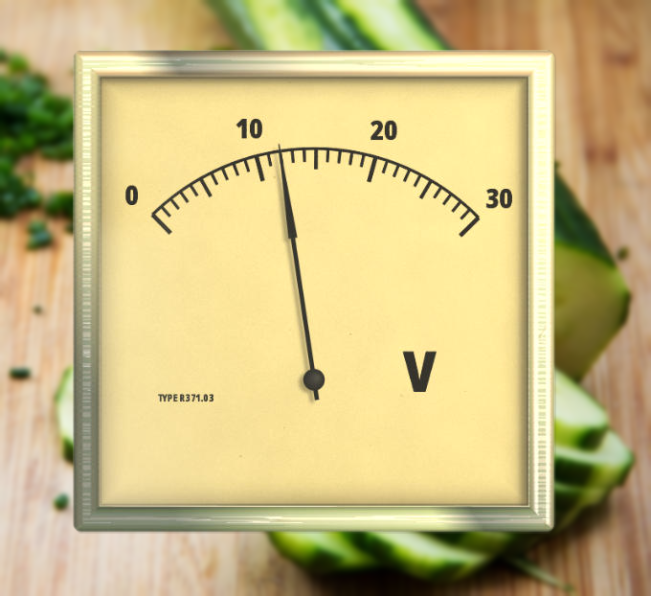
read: 12 V
